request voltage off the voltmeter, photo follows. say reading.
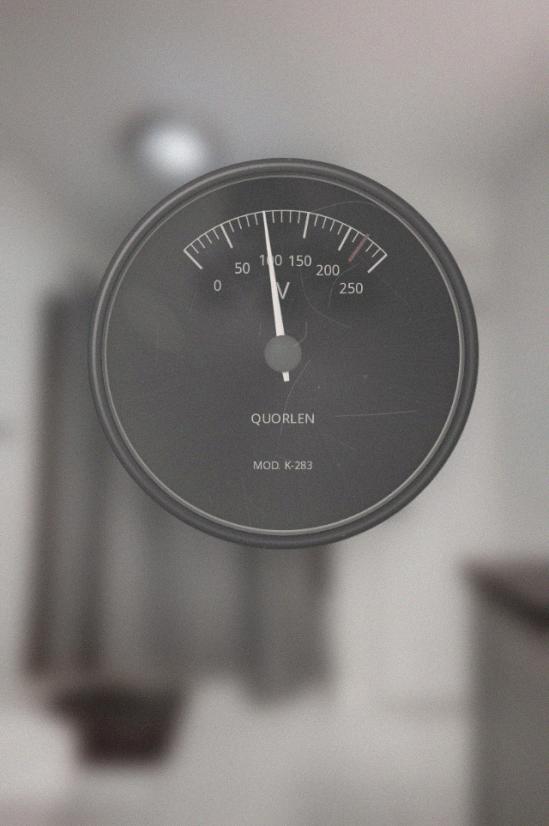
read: 100 V
